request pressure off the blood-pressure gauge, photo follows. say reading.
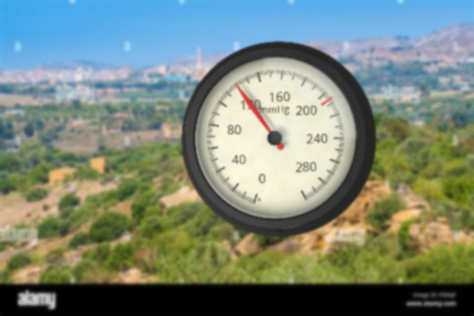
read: 120 mmHg
